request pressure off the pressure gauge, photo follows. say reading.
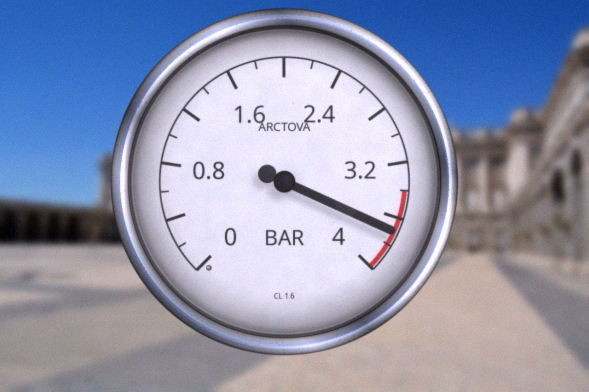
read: 3.7 bar
